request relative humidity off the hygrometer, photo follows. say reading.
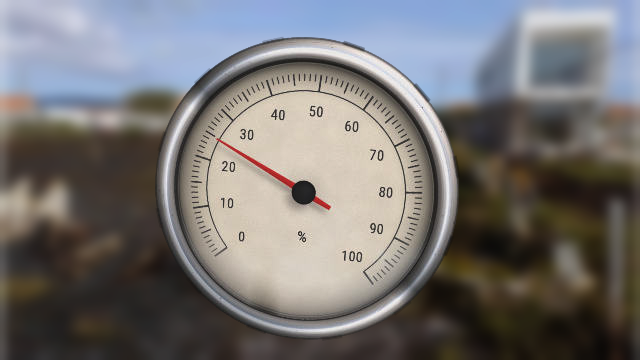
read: 25 %
